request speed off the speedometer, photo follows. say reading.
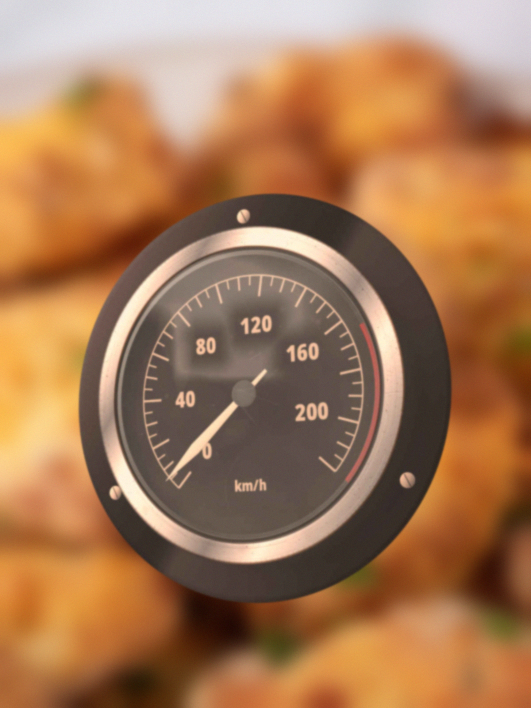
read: 5 km/h
